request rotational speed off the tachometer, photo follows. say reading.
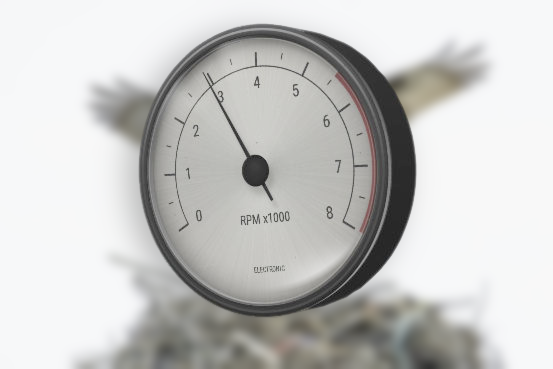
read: 3000 rpm
